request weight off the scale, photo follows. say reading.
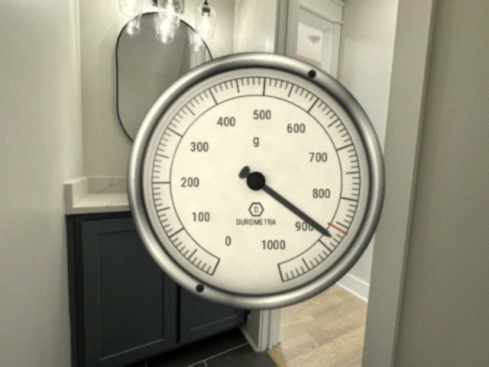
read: 880 g
